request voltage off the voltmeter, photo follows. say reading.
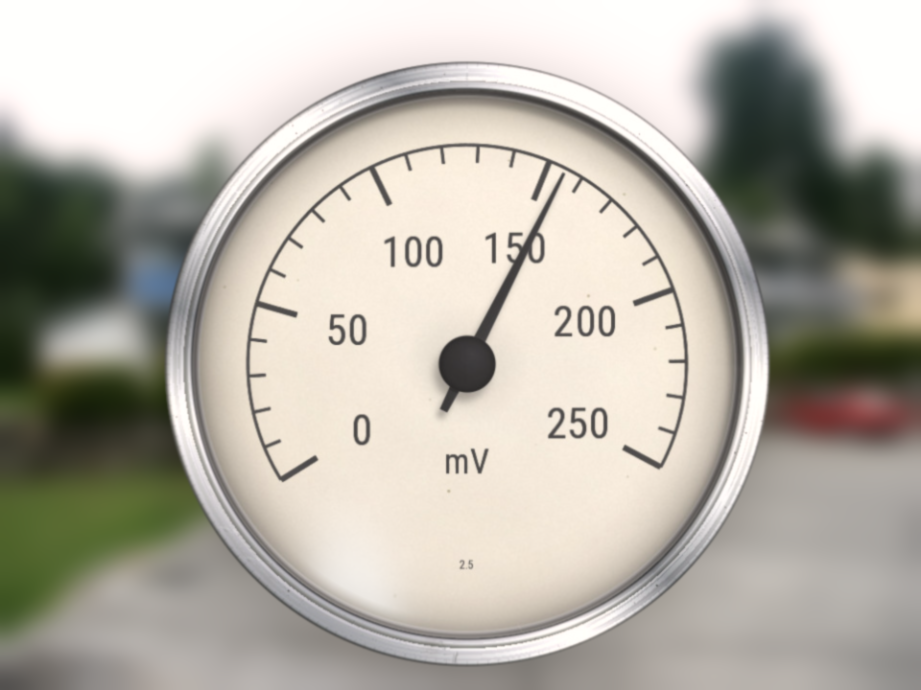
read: 155 mV
